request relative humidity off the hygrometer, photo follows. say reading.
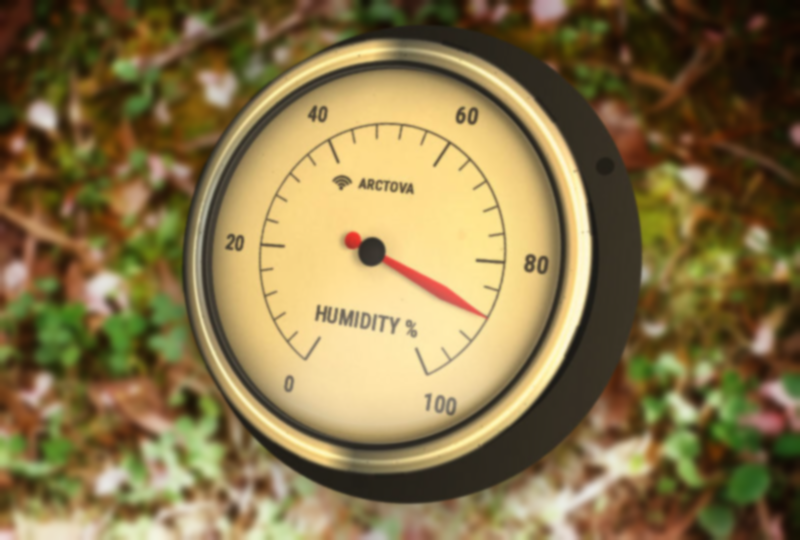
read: 88 %
